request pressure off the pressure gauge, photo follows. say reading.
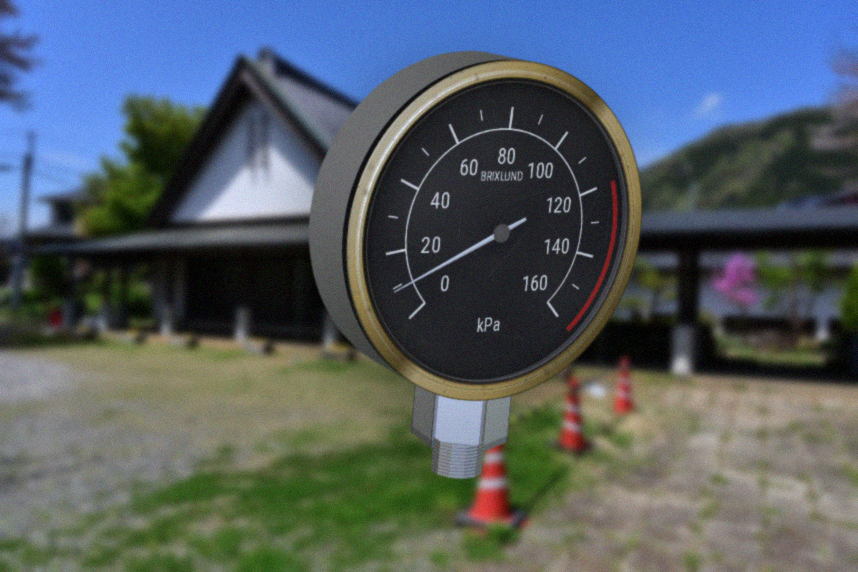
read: 10 kPa
